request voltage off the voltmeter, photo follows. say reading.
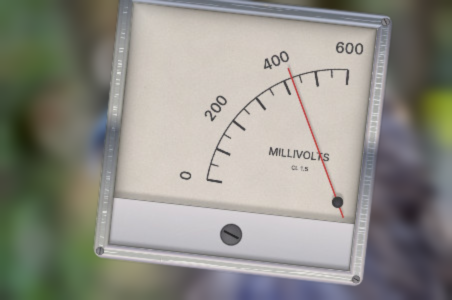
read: 425 mV
